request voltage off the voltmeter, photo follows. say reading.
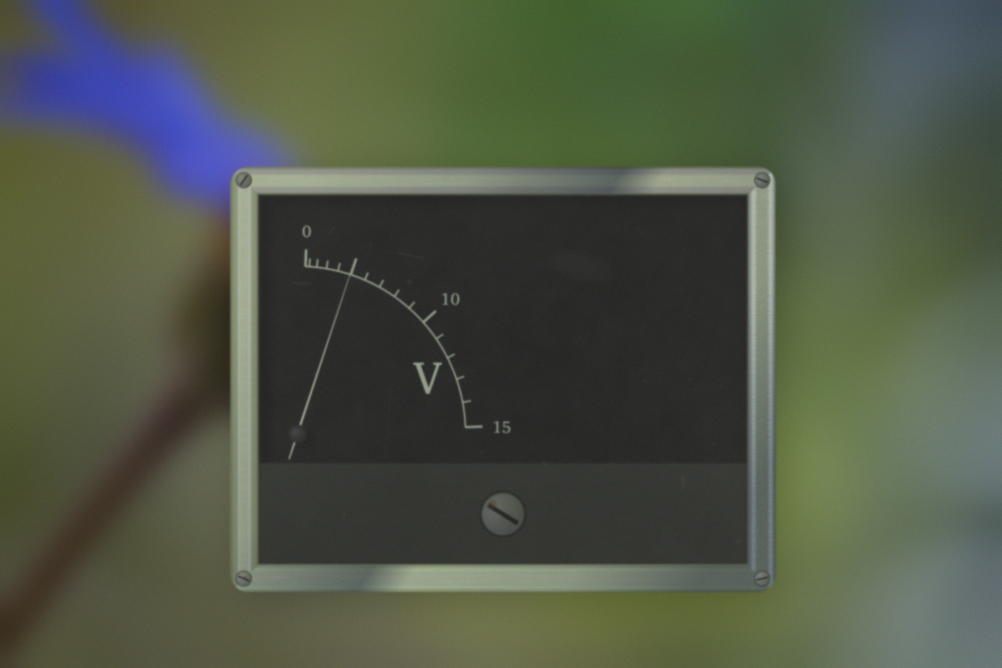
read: 5 V
